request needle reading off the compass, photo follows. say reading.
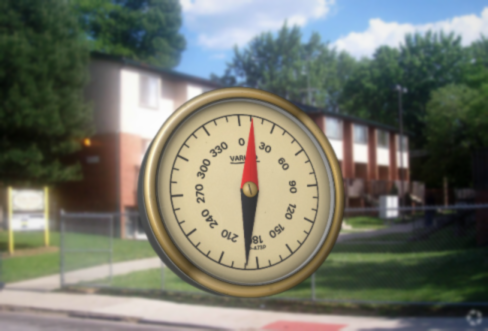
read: 10 °
